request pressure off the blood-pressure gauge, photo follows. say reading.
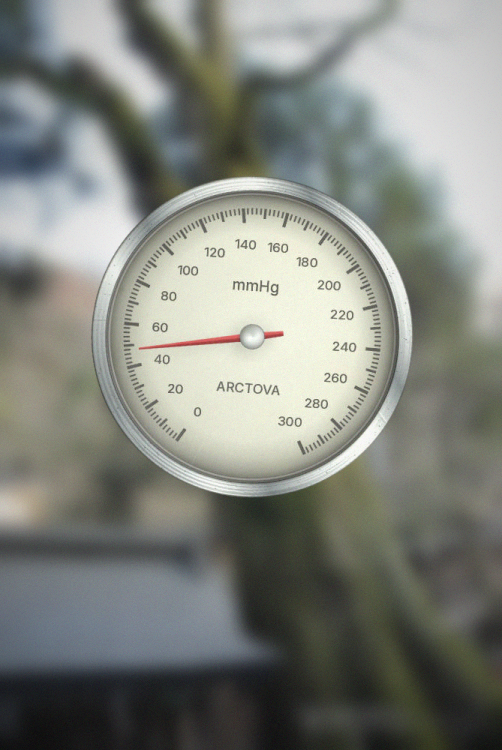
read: 48 mmHg
